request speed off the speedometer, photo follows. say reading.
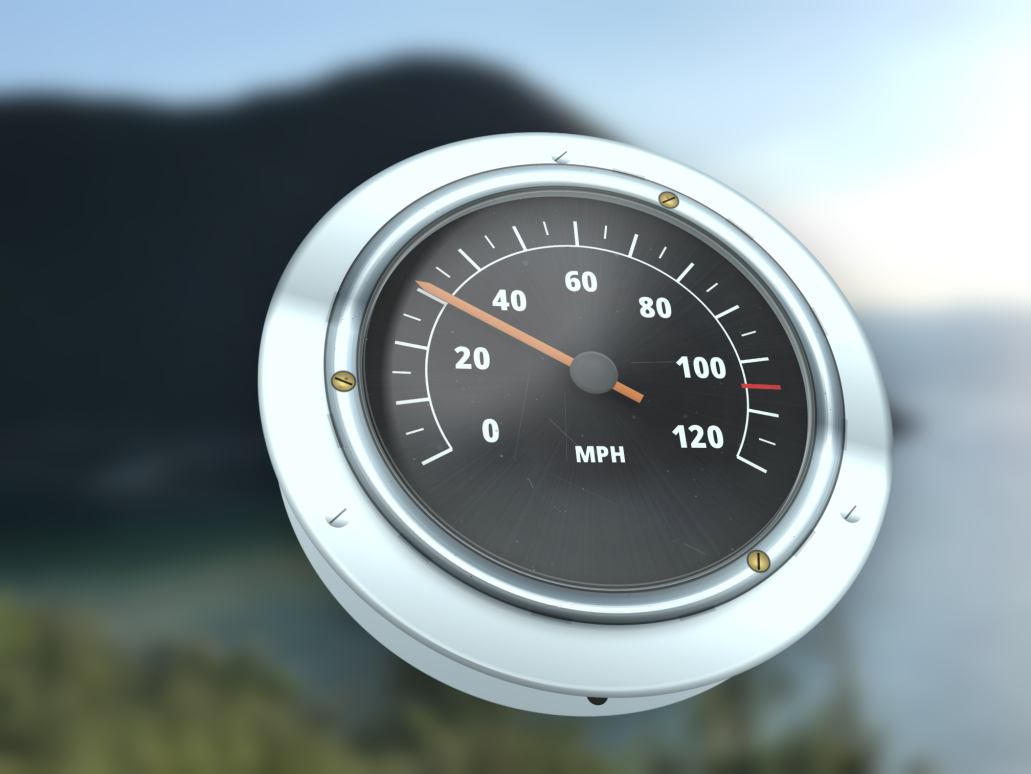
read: 30 mph
